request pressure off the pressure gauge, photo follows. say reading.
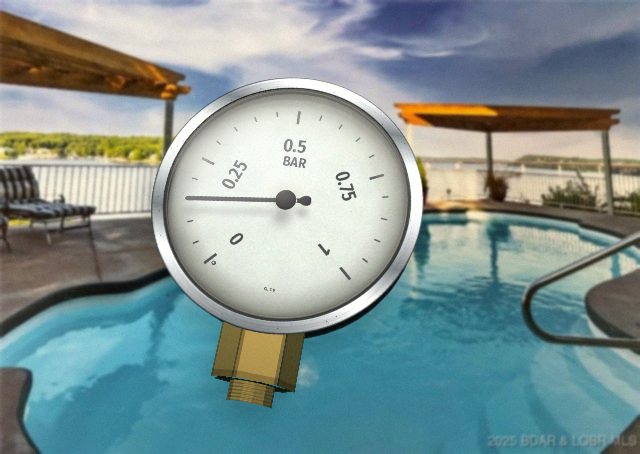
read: 0.15 bar
